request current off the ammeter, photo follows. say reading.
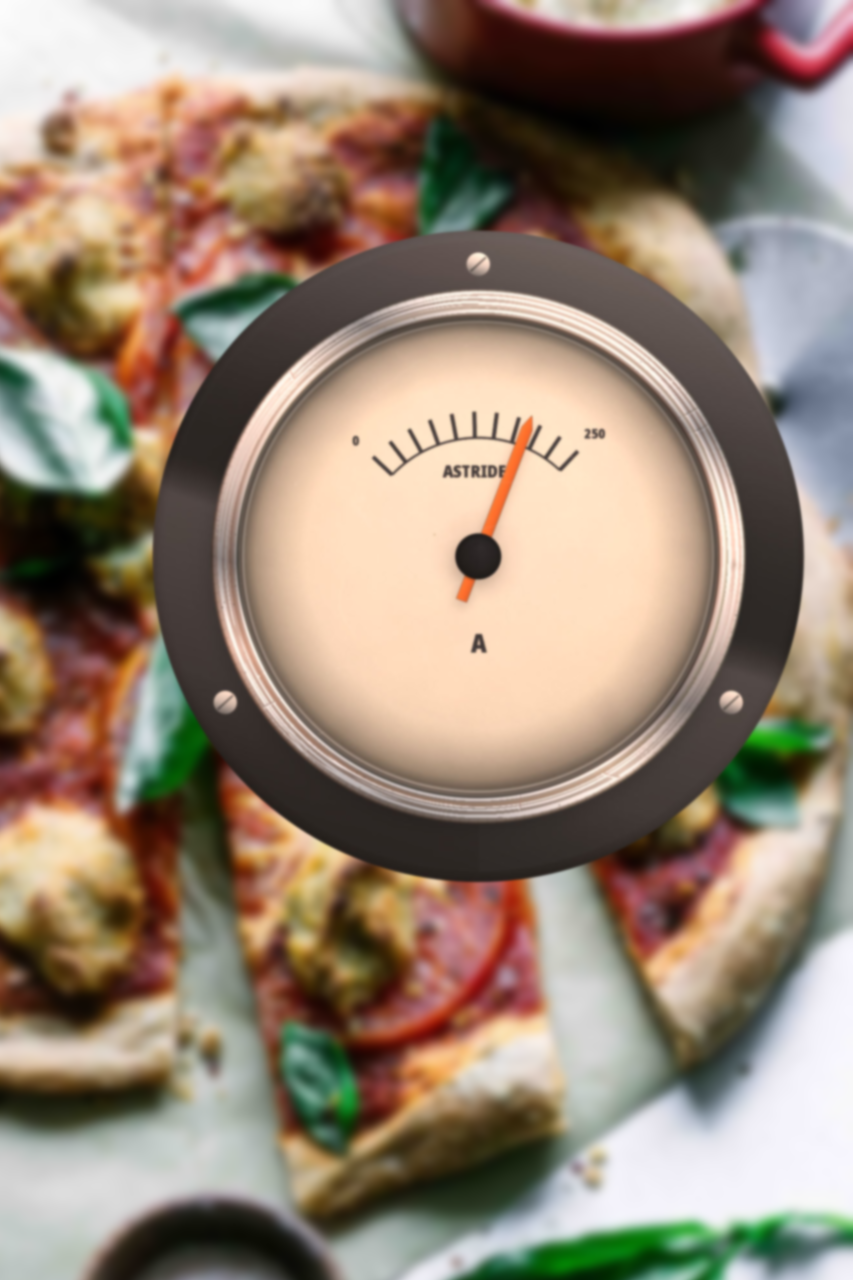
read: 187.5 A
